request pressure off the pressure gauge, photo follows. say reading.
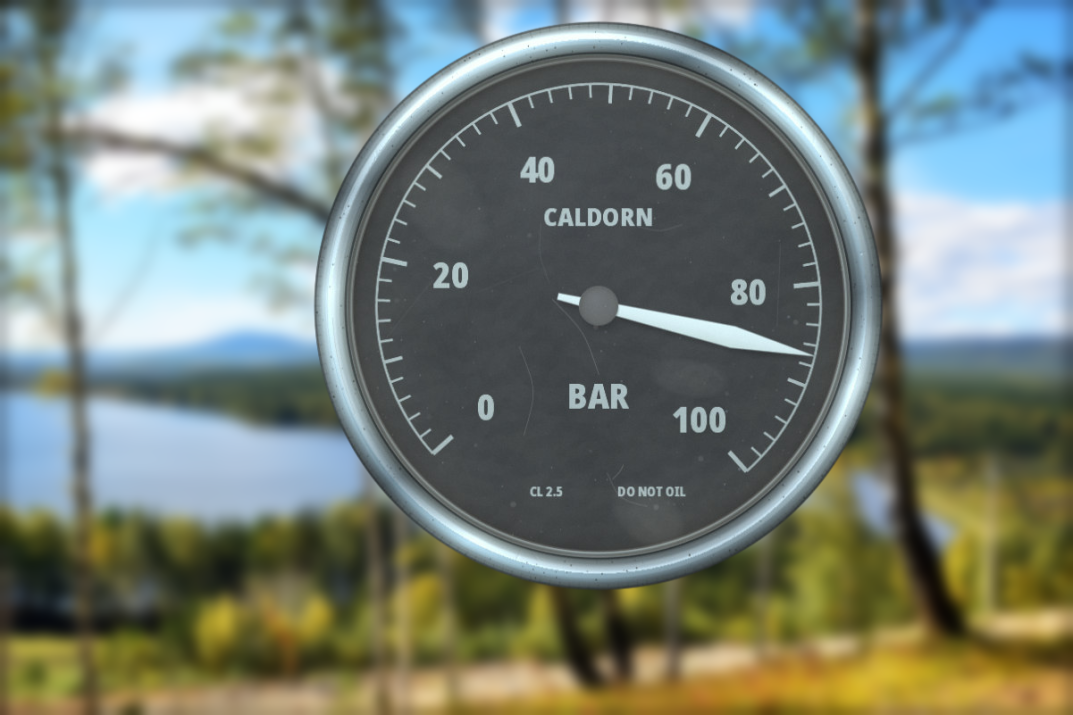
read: 87 bar
